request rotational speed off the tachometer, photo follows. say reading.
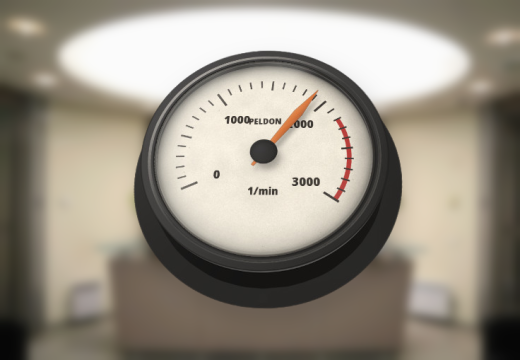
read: 1900 rpm
